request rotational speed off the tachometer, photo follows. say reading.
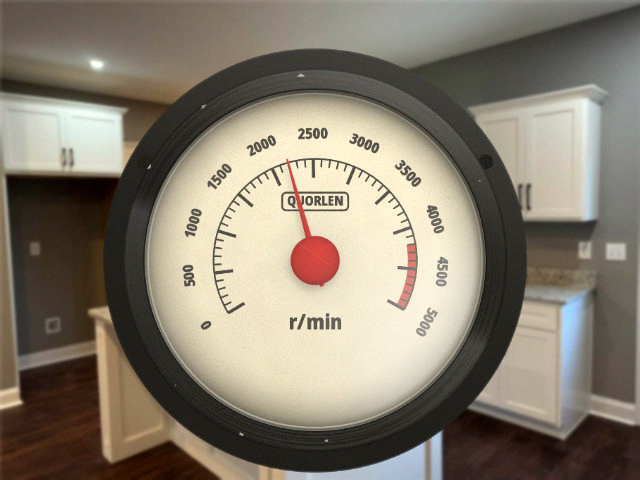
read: 2200 rpm
